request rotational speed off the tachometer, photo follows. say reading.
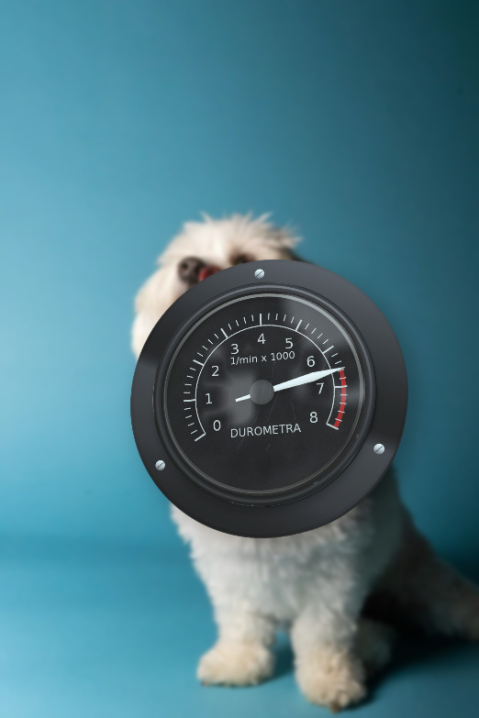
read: 6600 rpm
